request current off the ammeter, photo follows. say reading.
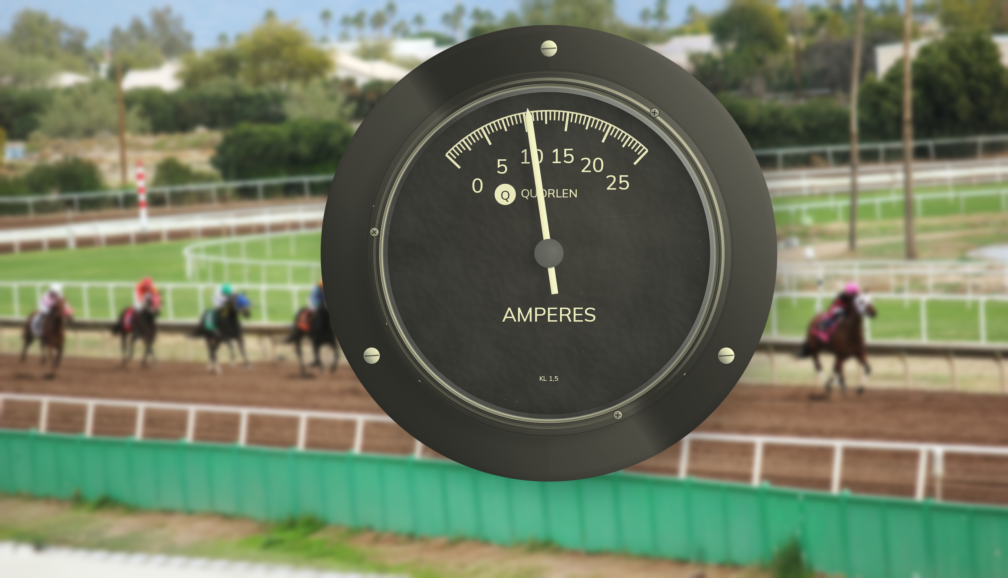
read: 10.5 A
